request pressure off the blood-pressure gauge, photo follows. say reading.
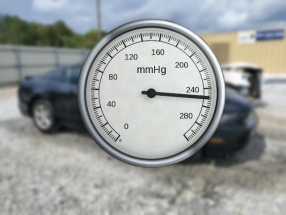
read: 250 mmHg
